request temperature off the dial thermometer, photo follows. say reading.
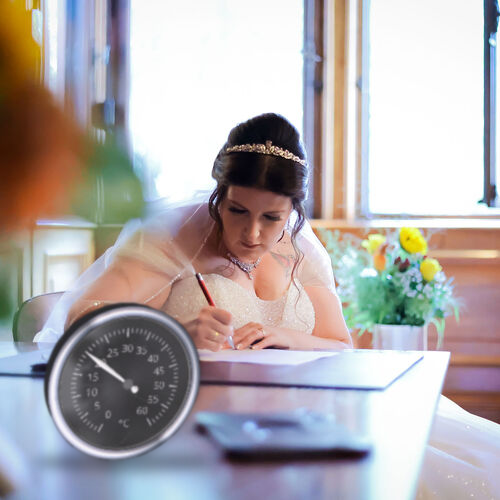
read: 20 °C
